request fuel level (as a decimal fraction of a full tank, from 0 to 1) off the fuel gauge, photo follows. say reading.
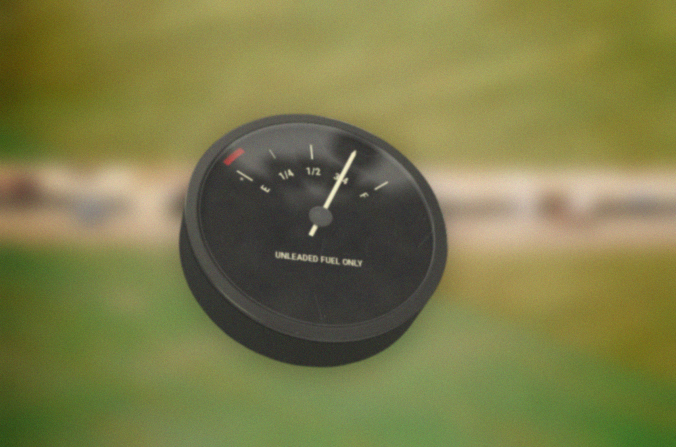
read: 0.75
